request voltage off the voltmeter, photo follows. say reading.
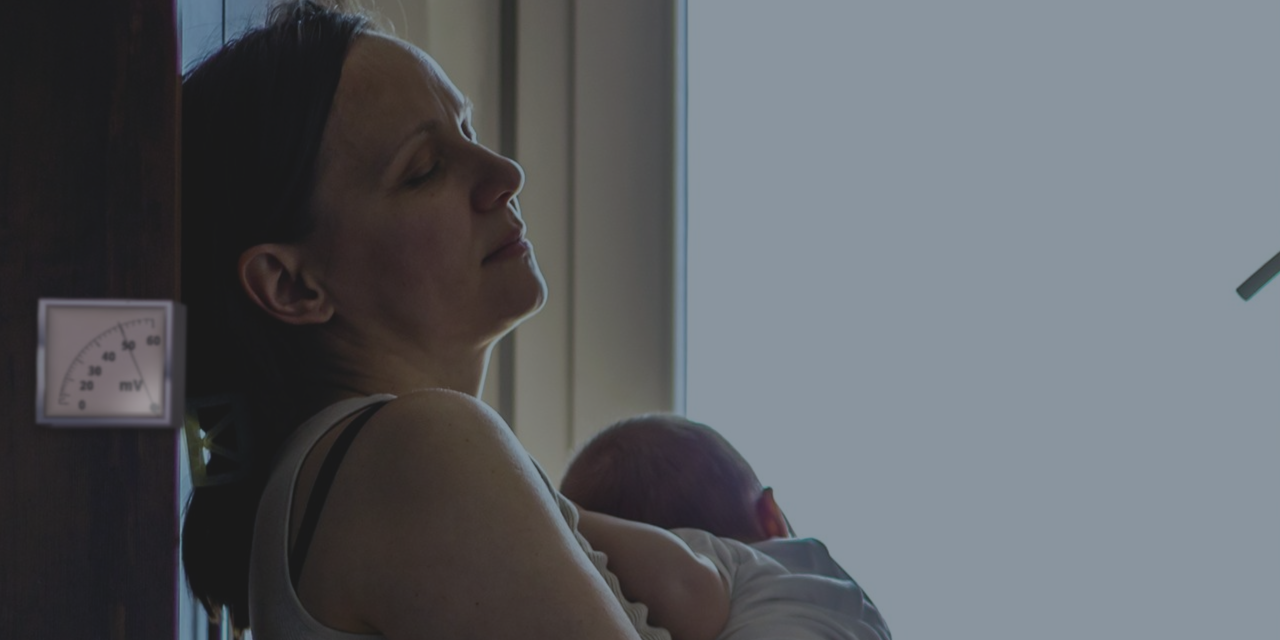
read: 50 mV
